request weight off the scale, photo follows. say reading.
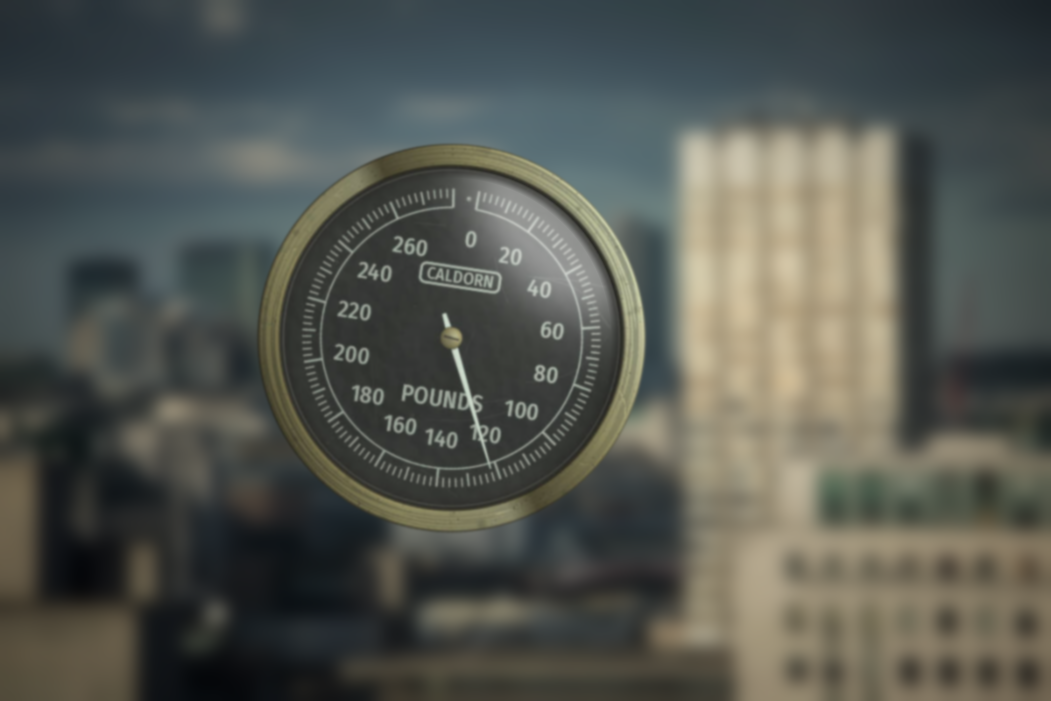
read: 122 lb
